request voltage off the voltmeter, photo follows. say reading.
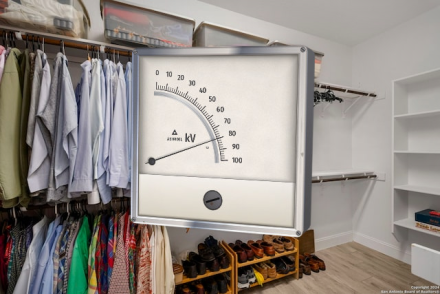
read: 80 kV
